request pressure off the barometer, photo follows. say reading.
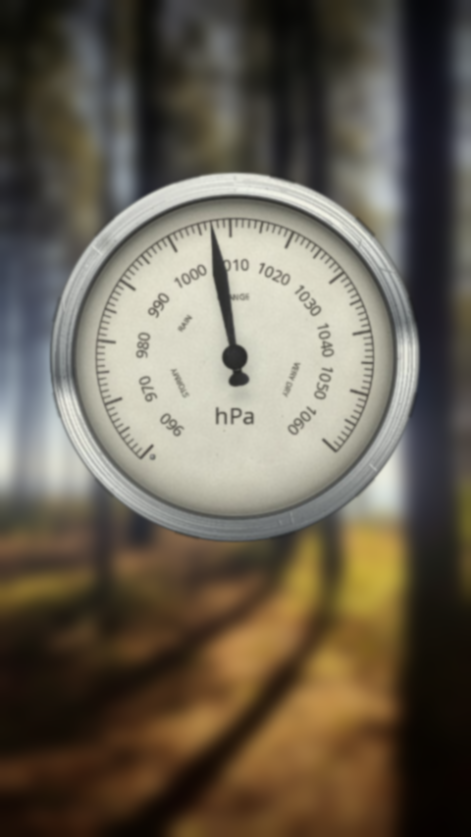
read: 1007 hPa
